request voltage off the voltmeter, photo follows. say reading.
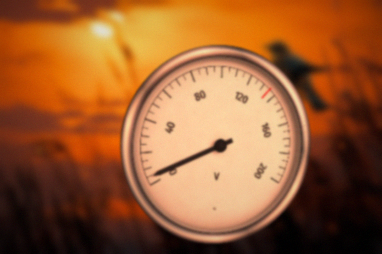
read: 5 V
